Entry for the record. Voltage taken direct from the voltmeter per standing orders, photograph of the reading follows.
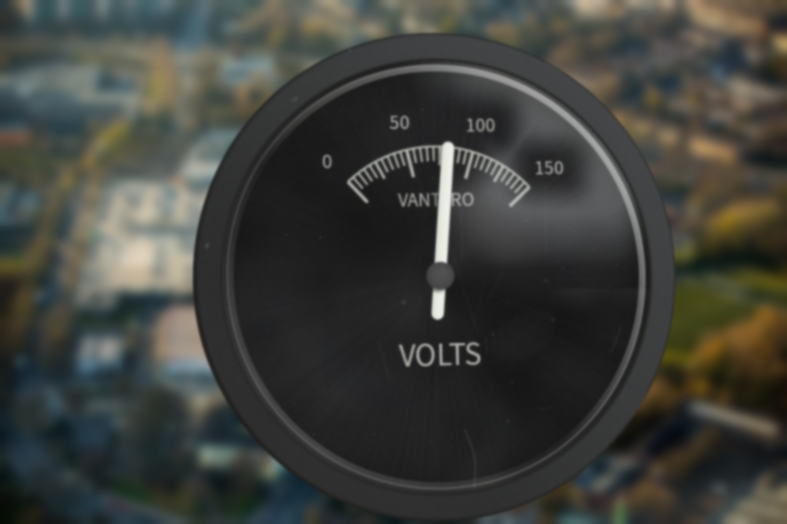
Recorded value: 80 V
